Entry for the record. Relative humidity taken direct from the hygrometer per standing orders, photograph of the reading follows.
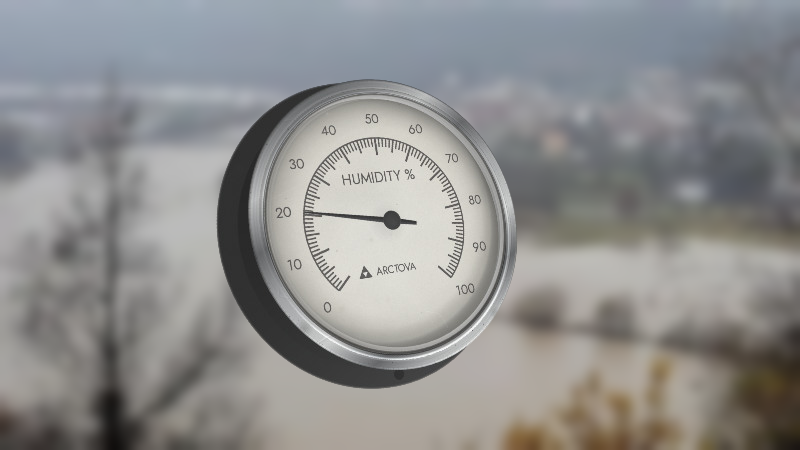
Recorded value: 20 %
